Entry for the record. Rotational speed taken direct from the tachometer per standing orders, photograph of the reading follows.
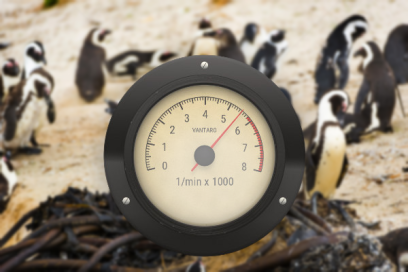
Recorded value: 5500 rpm
